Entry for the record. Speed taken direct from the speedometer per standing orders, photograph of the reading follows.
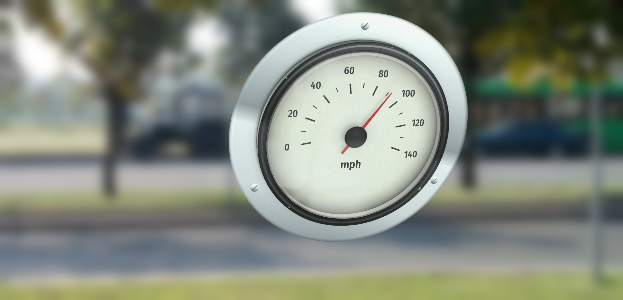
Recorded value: 90 mph
